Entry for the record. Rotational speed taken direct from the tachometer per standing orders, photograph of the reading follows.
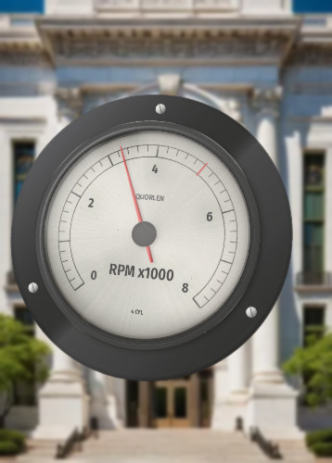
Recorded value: 3300 rpm
